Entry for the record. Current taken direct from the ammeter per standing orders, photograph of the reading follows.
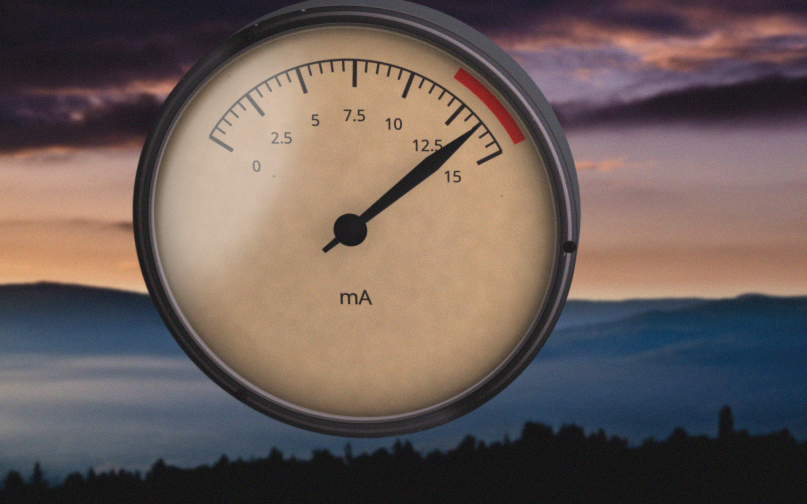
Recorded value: 13.5 mA
